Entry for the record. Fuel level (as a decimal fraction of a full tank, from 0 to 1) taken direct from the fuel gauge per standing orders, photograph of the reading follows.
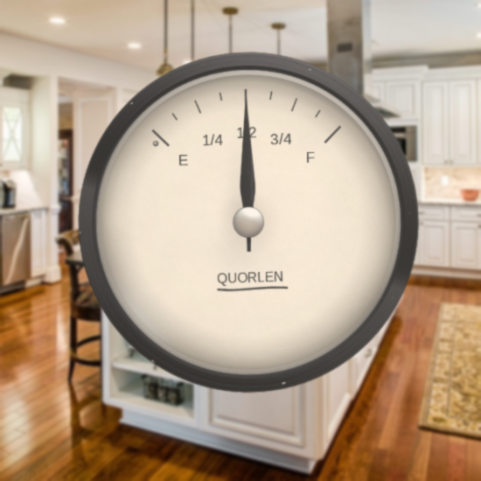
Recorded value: 0.5
